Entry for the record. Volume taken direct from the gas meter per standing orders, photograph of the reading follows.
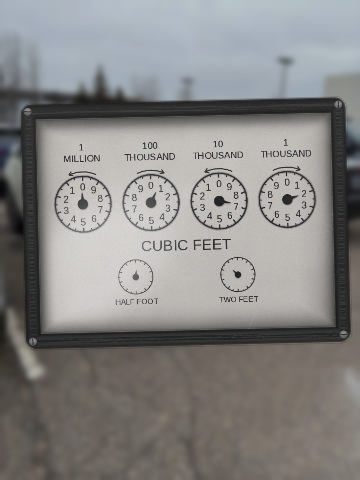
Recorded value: 7200 ft³
